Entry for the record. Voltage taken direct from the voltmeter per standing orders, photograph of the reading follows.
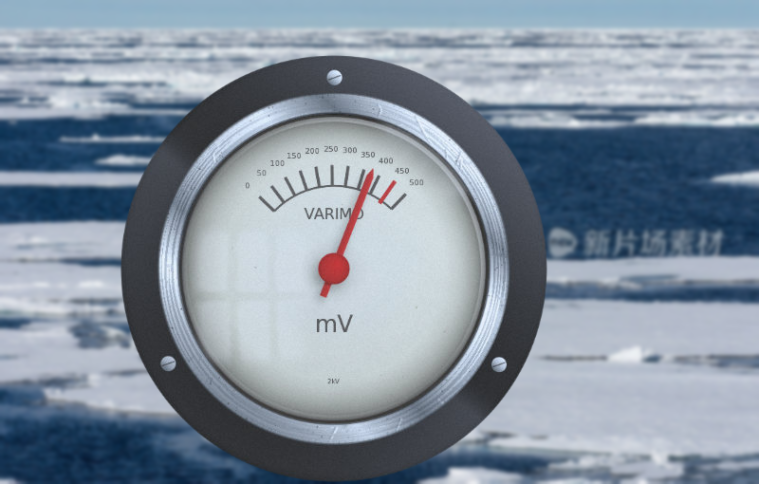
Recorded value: 375 mV
